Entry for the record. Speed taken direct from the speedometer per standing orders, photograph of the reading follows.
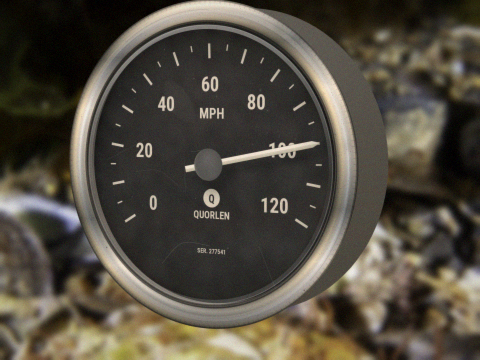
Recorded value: 100 mph
